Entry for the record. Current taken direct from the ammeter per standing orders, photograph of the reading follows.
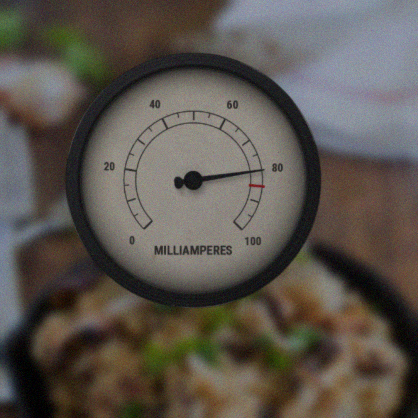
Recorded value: 80 mA
